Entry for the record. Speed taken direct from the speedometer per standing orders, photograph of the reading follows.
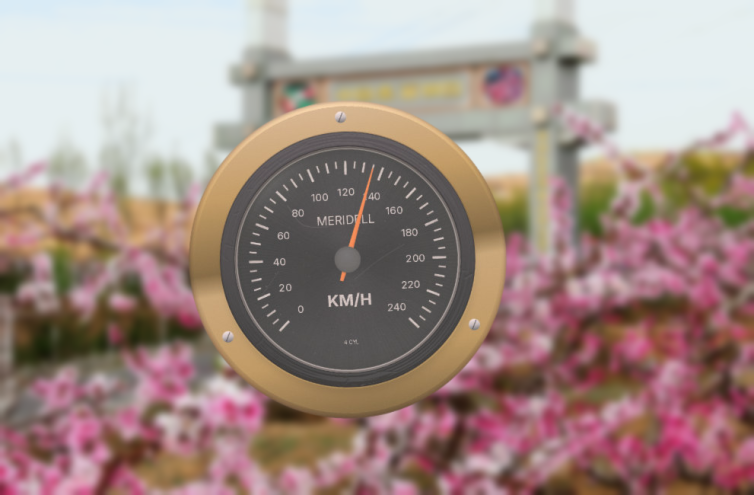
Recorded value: 135 km/h
